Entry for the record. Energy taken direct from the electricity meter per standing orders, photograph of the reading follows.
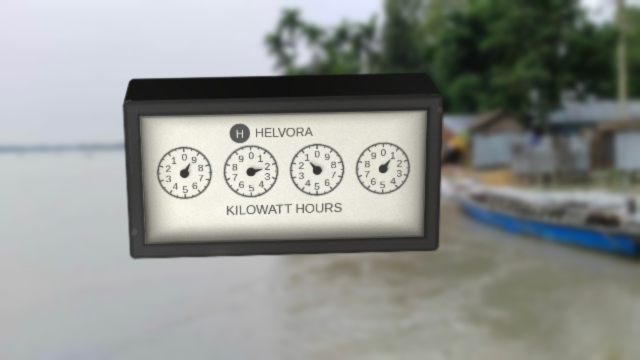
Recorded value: 9211 kWh
